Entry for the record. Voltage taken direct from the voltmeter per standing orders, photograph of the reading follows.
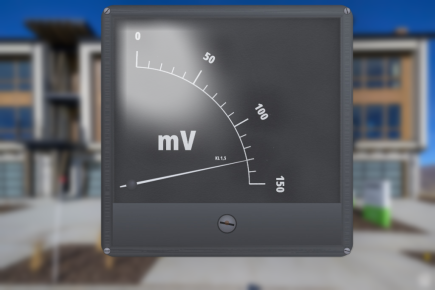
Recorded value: 130 mV
